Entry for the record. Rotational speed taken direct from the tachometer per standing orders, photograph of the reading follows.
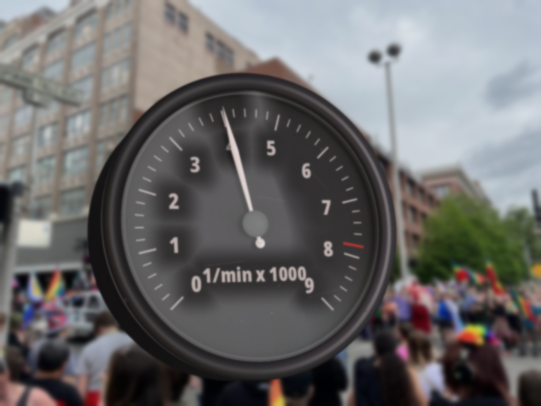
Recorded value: 4000 rpm
